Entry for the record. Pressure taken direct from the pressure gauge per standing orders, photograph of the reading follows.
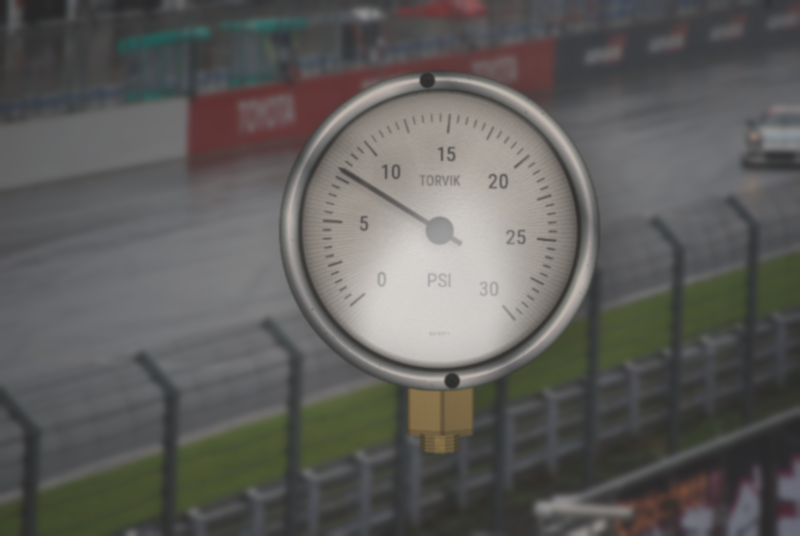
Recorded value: 8 psi
